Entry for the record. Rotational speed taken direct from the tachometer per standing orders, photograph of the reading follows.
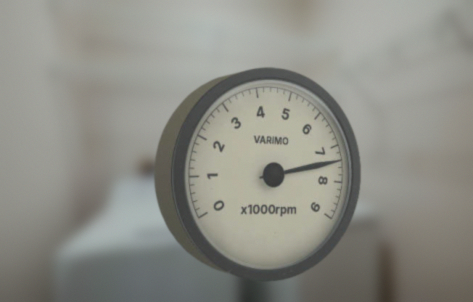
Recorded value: 7400 rpm
